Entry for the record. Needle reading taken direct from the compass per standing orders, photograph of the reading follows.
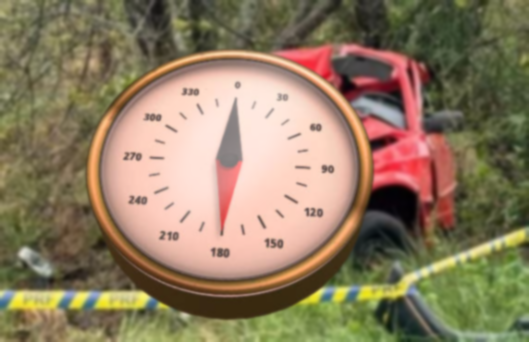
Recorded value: 180 °
